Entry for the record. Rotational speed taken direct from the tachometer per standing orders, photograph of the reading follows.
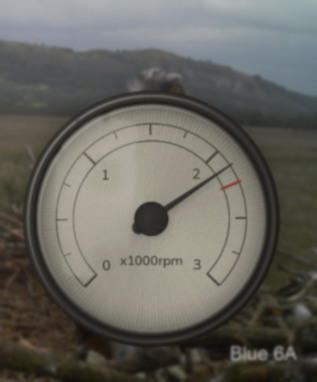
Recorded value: 2125 rpm
